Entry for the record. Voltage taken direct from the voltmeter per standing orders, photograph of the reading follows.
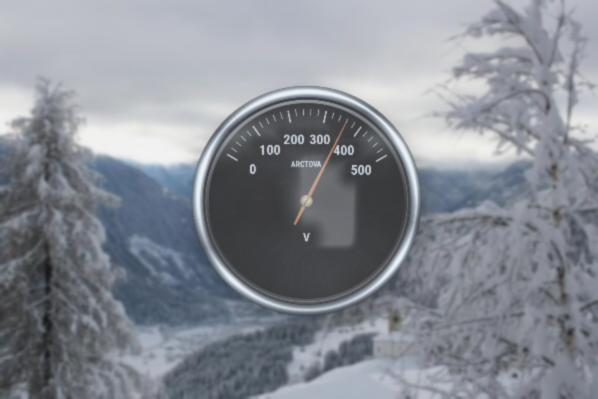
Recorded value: 360 V
